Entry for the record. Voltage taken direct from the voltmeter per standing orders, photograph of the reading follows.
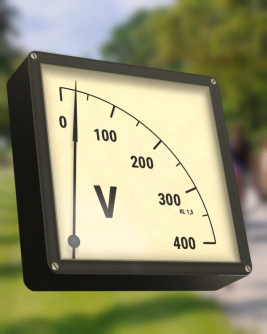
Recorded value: 25 V
